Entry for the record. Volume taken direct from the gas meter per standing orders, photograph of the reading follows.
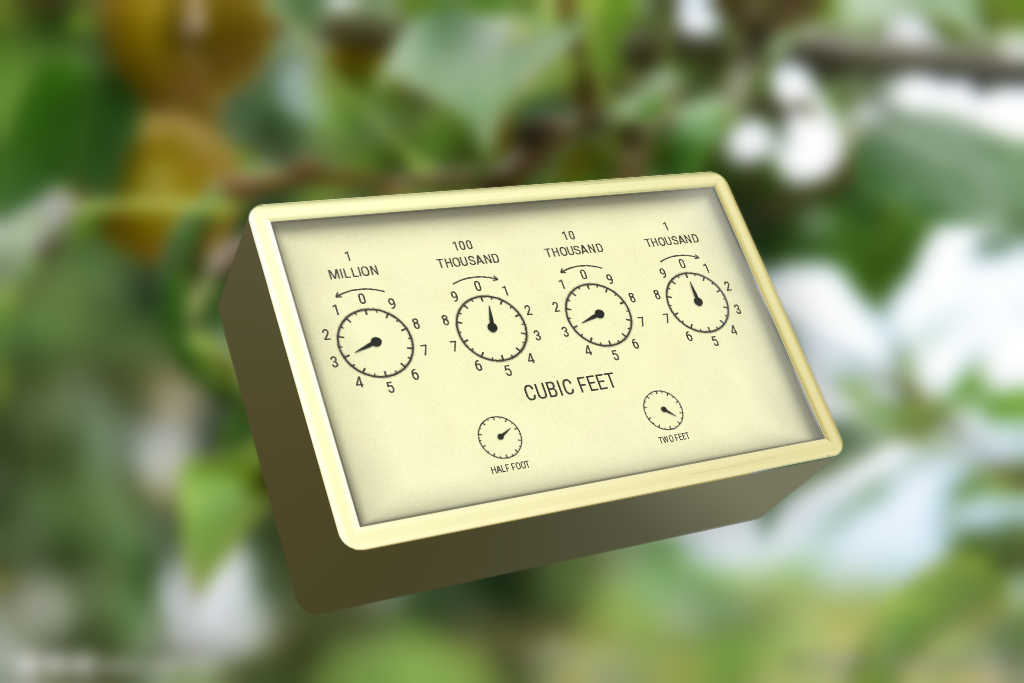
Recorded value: 303000 ft³
